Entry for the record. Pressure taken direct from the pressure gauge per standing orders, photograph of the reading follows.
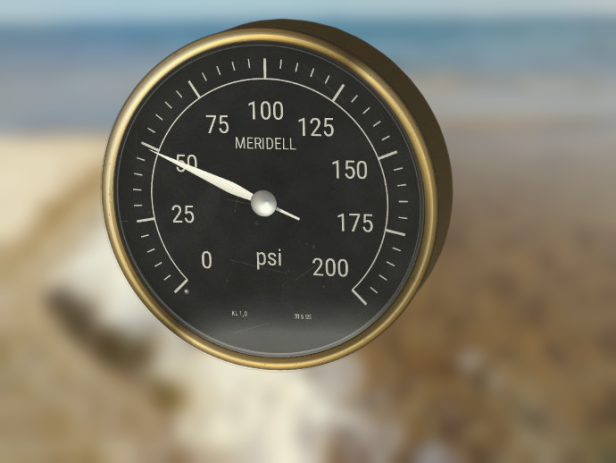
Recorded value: 50 psi
